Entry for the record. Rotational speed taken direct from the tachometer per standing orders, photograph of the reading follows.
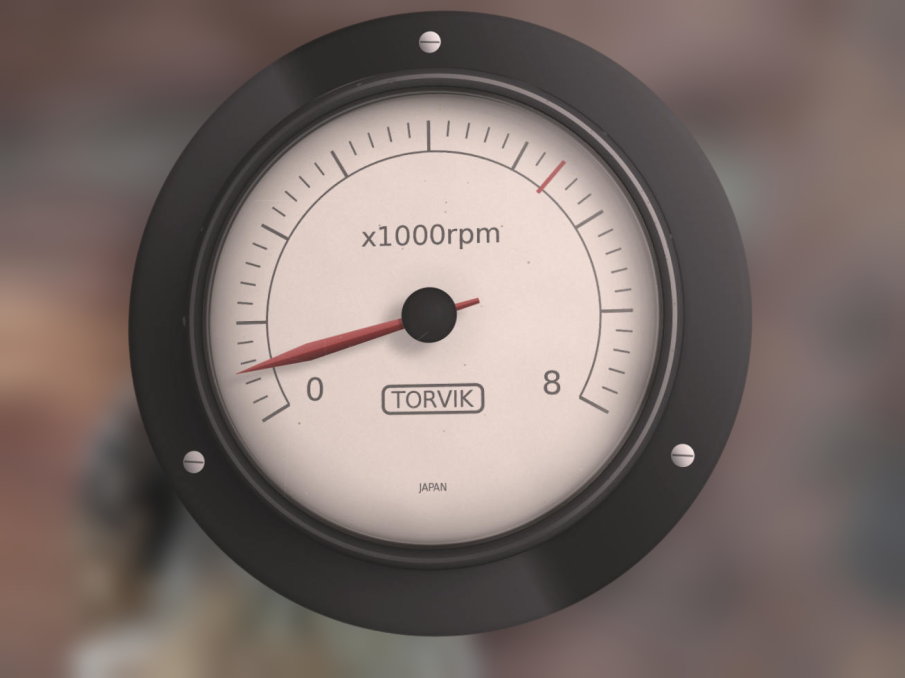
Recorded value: 500 rpm
